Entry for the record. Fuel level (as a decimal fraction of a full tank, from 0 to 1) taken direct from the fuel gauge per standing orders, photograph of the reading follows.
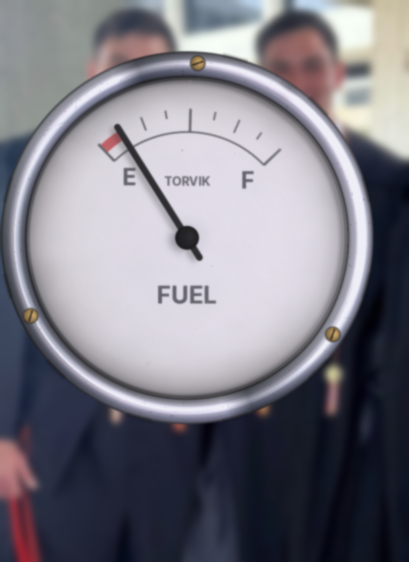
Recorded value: 0.125
